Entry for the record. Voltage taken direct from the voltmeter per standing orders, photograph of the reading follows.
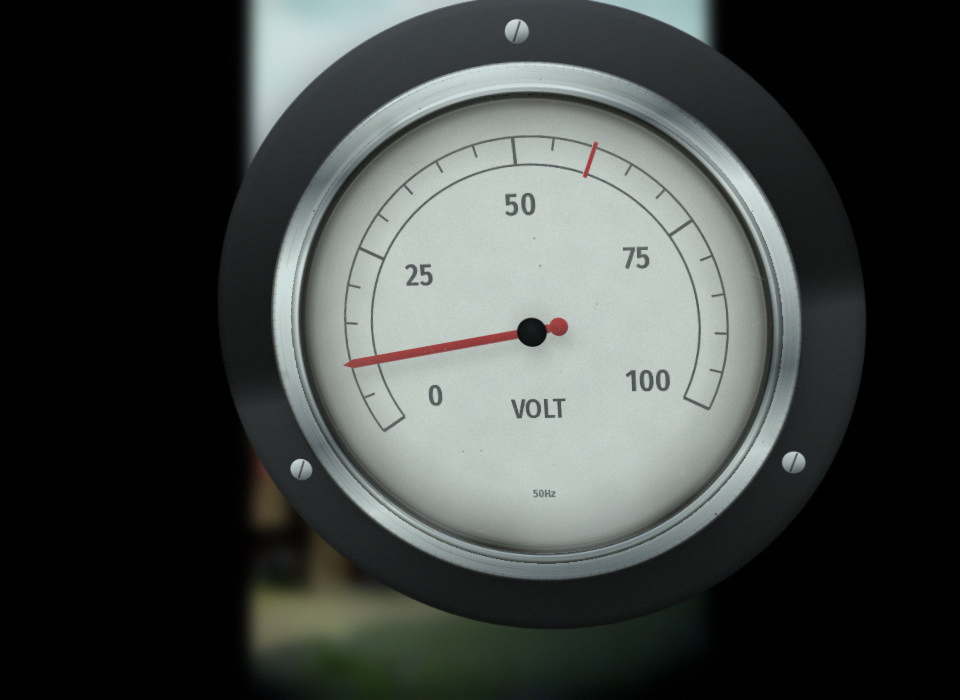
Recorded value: 10 V
